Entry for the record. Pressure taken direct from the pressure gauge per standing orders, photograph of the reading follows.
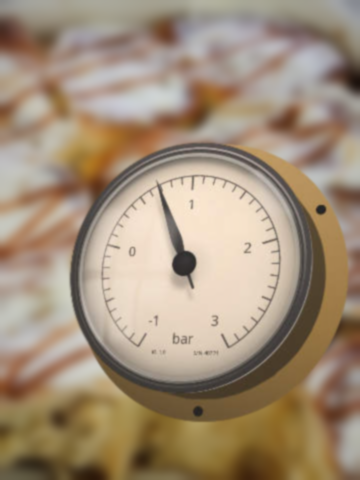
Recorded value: 0.7 bar
